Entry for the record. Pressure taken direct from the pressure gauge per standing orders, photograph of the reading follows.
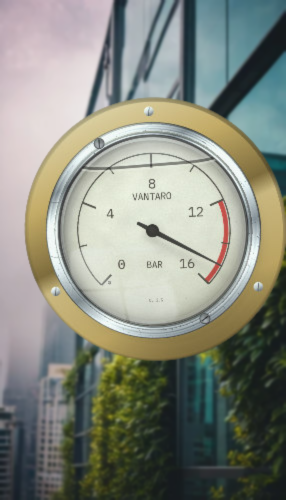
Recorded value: 15 bar
